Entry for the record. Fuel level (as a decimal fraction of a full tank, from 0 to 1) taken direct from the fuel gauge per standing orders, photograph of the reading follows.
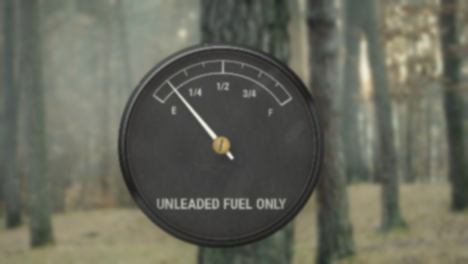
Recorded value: 0.125
